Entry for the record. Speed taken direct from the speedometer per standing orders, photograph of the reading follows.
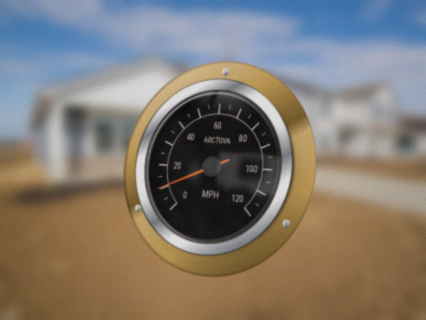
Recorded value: 10 mph
